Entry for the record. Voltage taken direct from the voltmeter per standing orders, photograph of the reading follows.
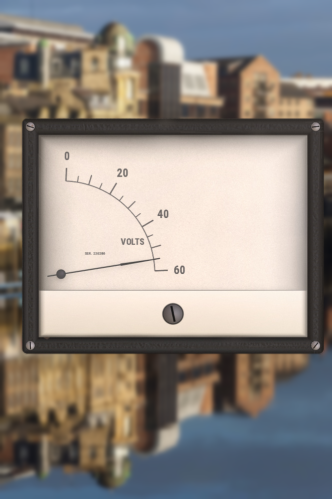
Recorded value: 55 V
